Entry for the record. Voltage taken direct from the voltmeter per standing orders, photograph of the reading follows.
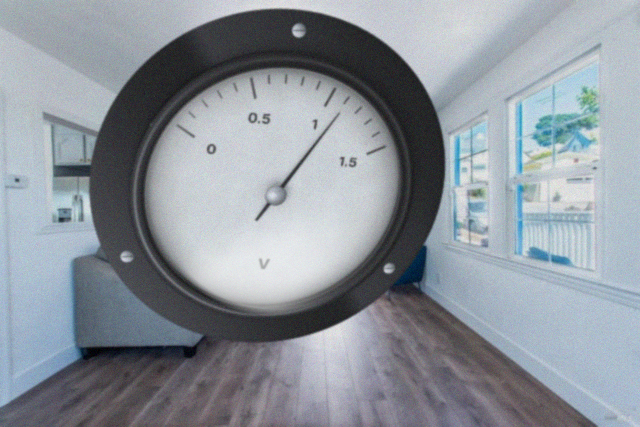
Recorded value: 1.1 V
